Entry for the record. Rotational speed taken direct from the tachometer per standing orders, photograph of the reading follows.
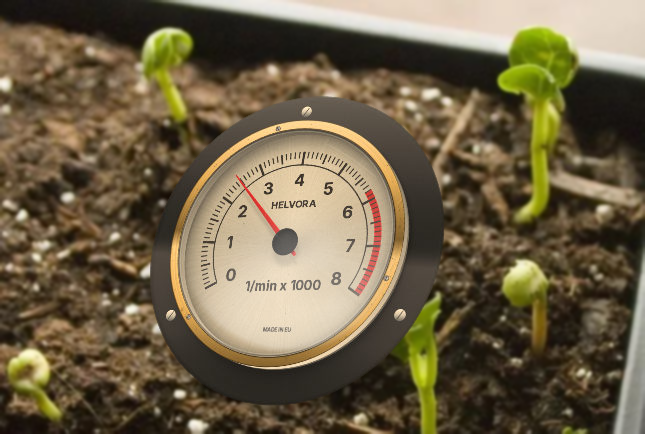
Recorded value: 2500 rpm
